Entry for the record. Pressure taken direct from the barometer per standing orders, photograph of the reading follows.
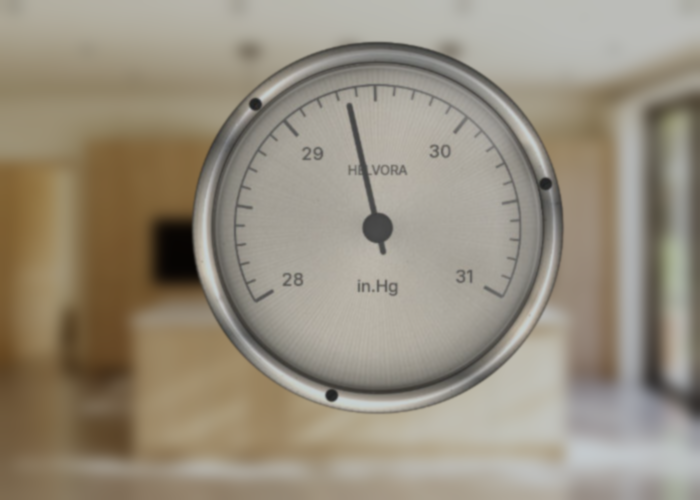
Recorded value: 29.35 inHg
